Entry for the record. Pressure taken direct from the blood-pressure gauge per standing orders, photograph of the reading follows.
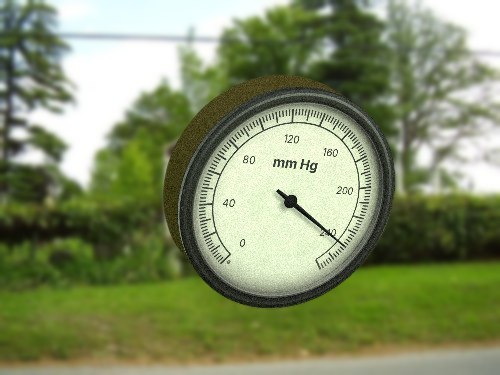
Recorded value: 240 mmHg
